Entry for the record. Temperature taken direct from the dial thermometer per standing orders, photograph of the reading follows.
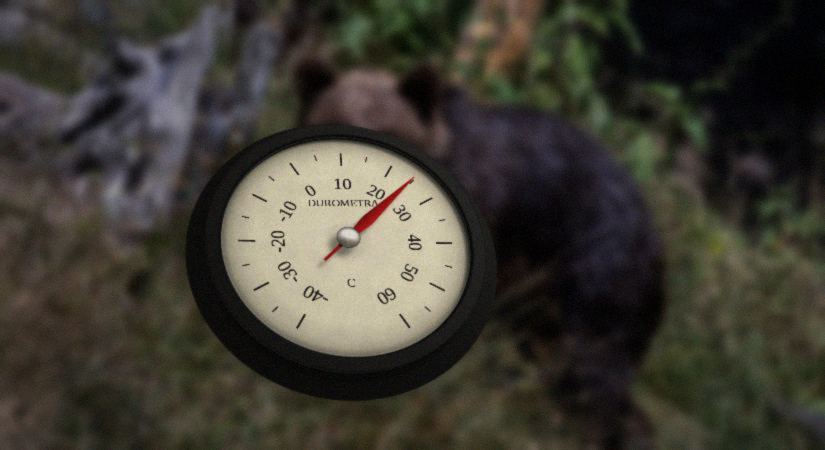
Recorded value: 25 °C
